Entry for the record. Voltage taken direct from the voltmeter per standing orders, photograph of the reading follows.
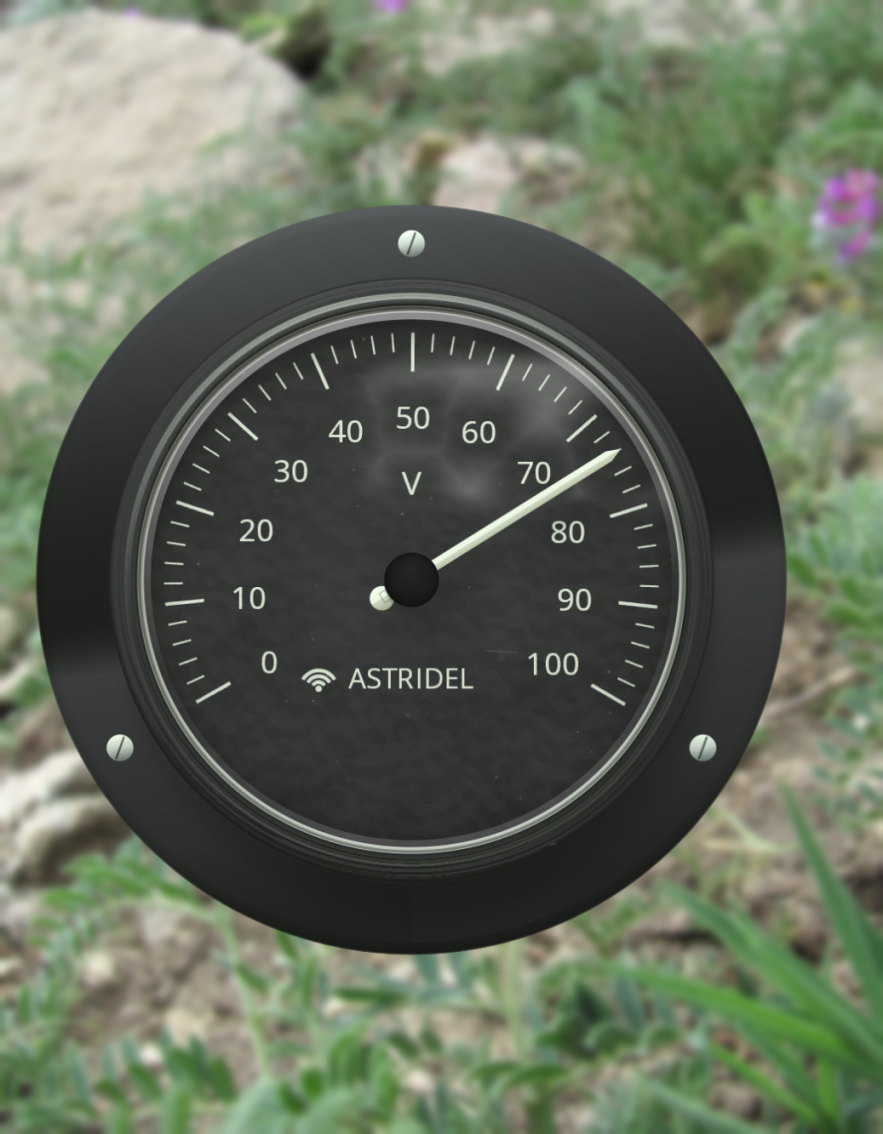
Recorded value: 74 V
